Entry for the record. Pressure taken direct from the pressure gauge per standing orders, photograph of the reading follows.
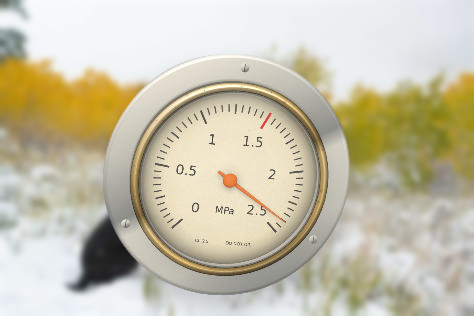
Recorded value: 2.4 MPa
